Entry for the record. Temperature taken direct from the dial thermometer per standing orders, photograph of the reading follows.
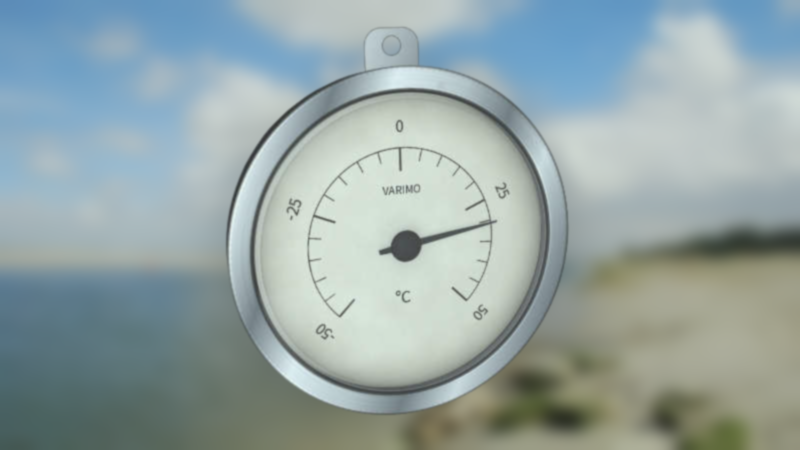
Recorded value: 30 °C
